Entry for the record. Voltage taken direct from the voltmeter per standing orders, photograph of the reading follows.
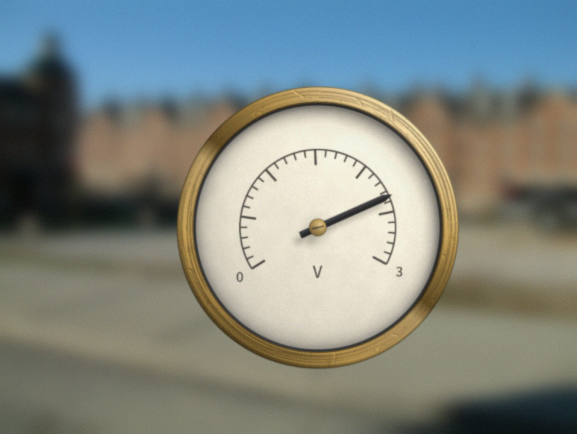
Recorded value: 2.35 V
